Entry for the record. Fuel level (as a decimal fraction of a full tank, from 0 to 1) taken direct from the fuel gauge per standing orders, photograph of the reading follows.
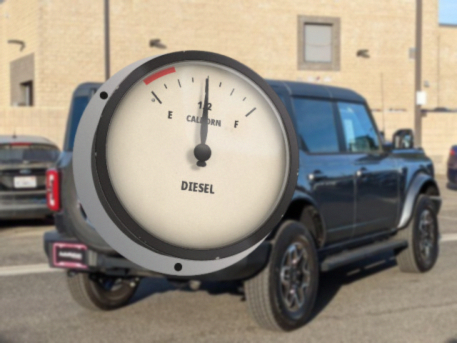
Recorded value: 0.5
